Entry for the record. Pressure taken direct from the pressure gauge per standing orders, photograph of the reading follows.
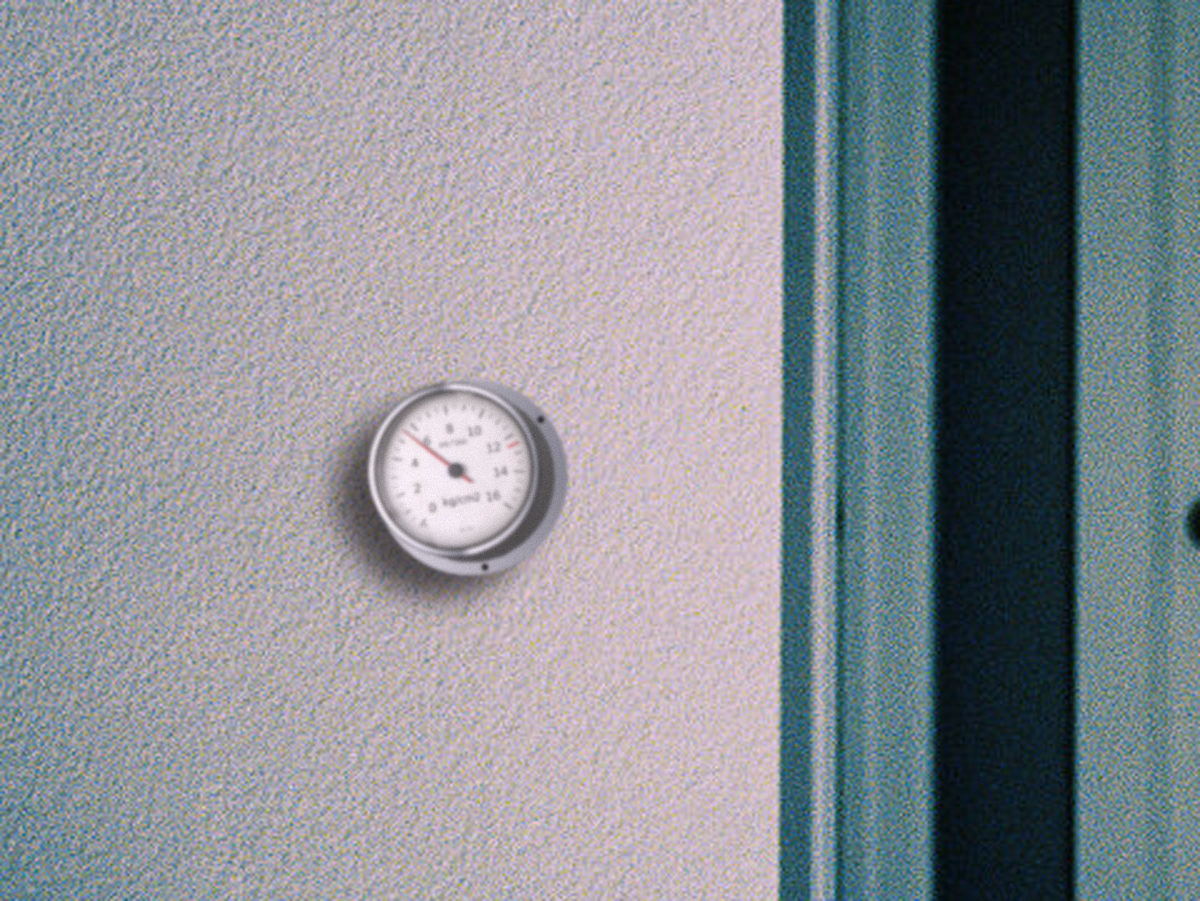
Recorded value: 5.5 kg/cm²
